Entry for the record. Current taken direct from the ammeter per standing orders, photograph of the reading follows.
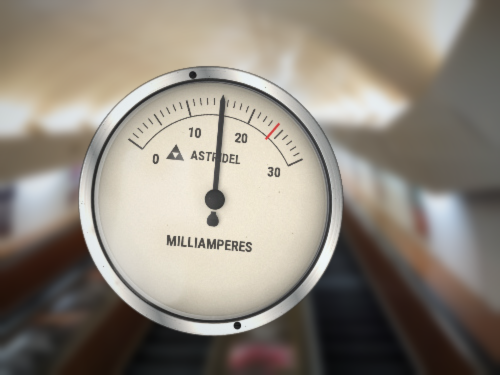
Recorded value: 15 mA
